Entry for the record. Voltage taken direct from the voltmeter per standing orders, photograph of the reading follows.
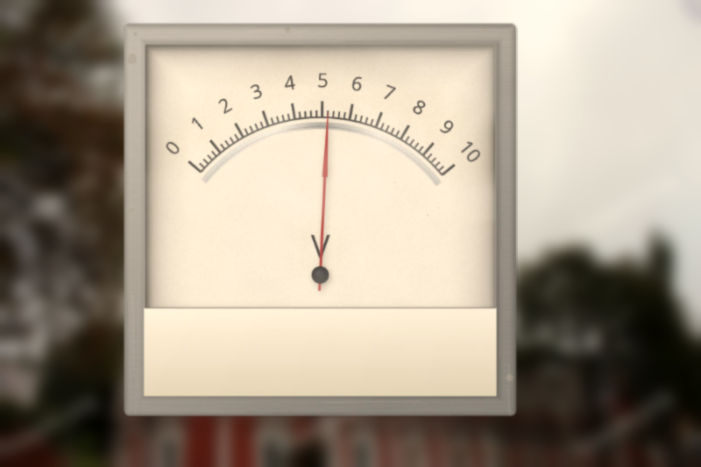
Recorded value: 5.2 V
